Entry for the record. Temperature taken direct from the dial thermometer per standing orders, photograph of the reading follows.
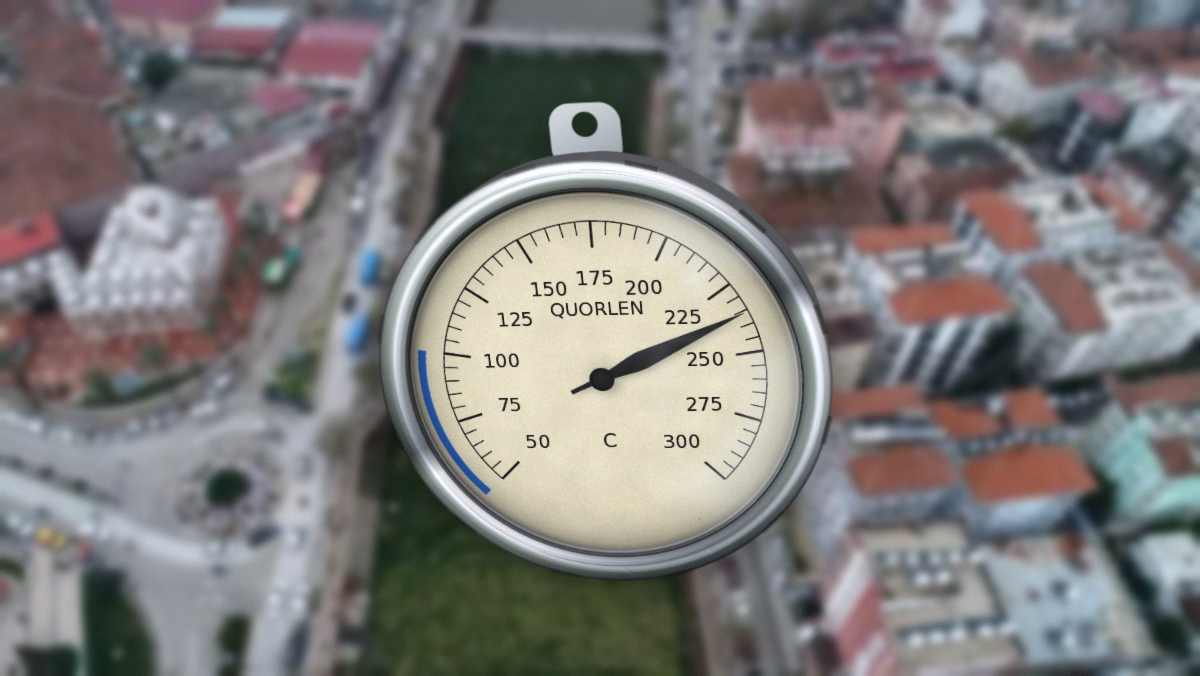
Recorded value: 235 °C
